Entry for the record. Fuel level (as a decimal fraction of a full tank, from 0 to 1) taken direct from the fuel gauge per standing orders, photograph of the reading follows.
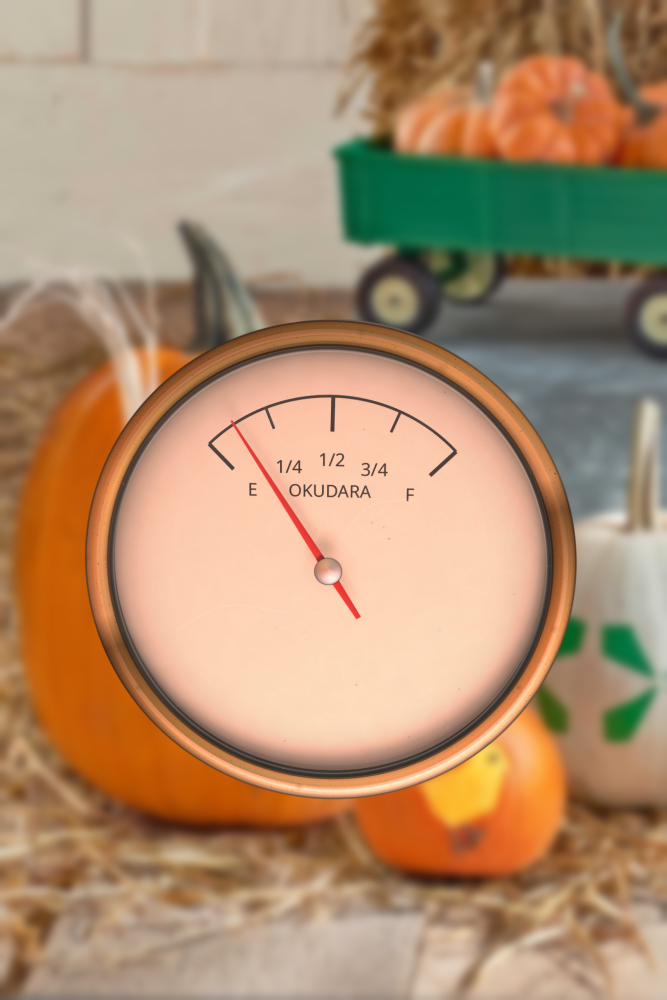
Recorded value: 0.125
